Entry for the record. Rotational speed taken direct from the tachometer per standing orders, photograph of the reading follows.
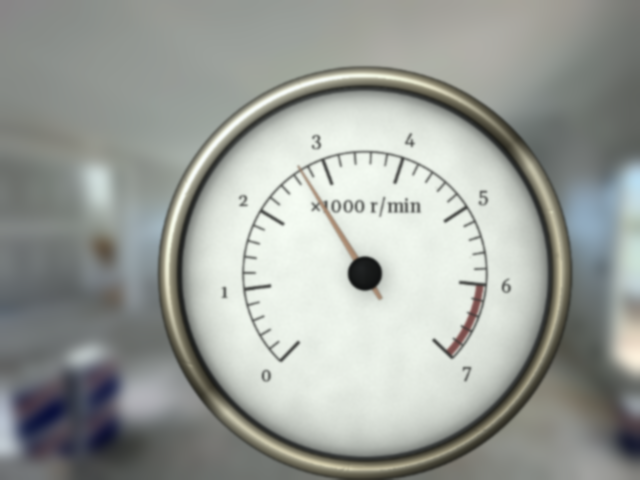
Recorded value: 2700 rpm
